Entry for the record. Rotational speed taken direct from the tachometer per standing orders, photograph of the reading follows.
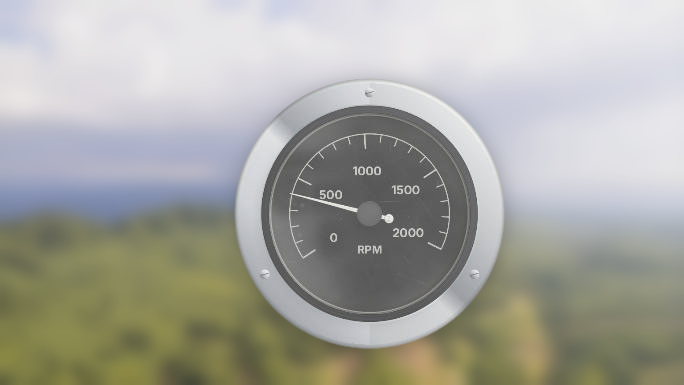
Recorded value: 400 rpm
